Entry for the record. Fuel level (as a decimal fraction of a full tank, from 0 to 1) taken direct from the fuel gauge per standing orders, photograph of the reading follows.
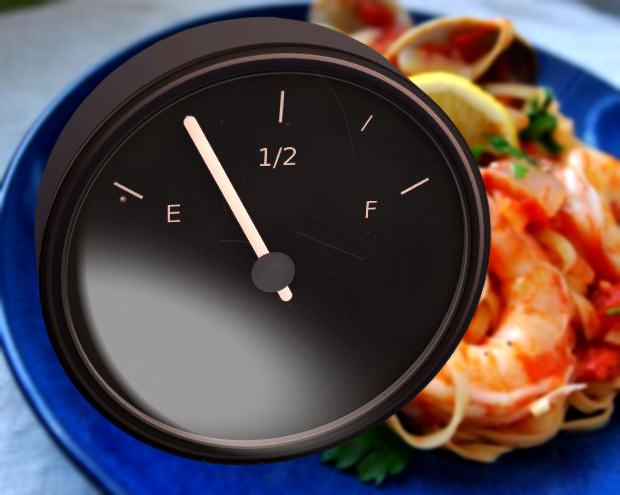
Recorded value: 0.25
